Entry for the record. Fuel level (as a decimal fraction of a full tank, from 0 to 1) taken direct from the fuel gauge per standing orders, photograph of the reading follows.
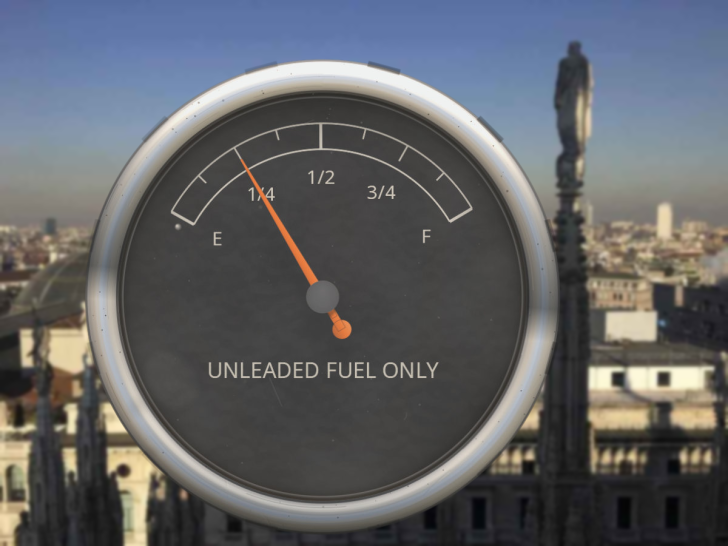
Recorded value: 0.25
